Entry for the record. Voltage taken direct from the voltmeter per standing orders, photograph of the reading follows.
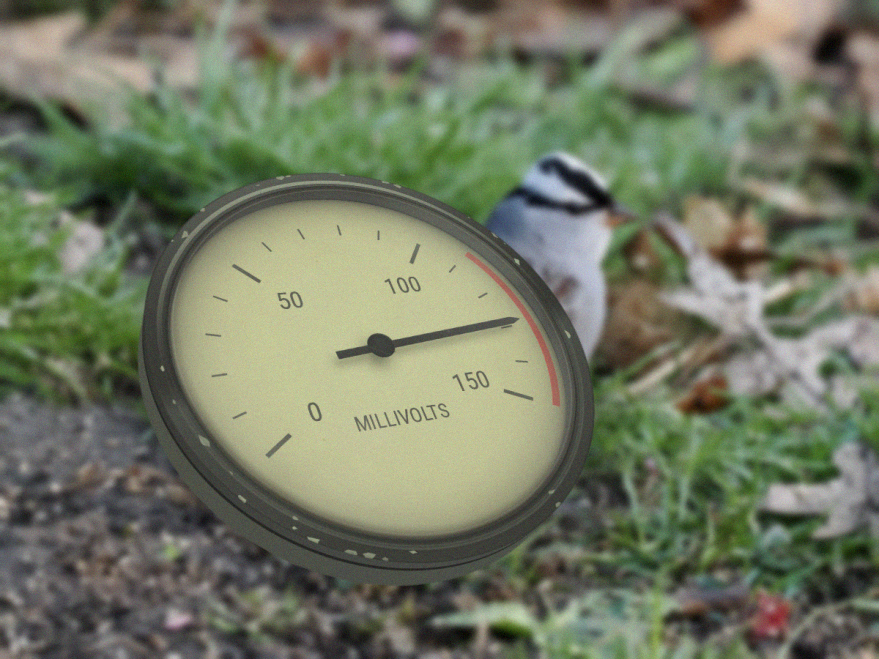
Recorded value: 130 mV
